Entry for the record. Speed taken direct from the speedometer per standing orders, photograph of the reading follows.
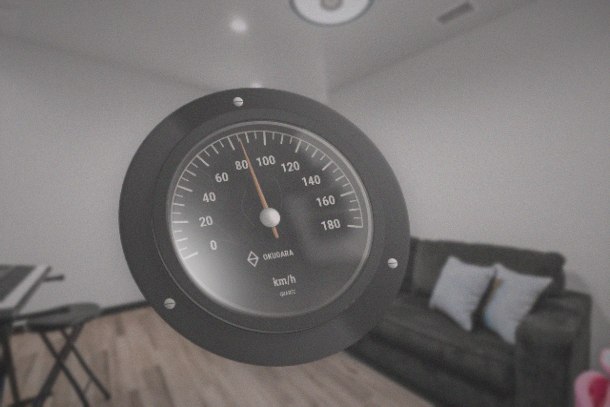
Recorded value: 85 km/h
